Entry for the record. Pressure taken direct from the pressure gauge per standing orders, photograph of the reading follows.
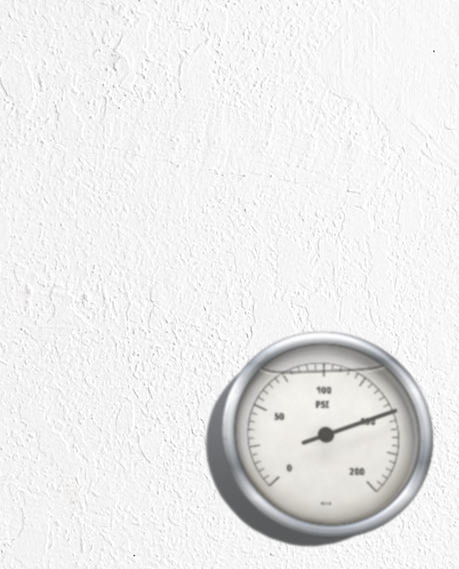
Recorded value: 150 psi
